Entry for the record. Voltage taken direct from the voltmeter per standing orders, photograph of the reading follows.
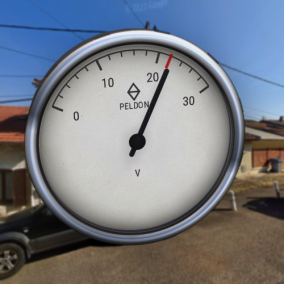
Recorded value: 22 V
